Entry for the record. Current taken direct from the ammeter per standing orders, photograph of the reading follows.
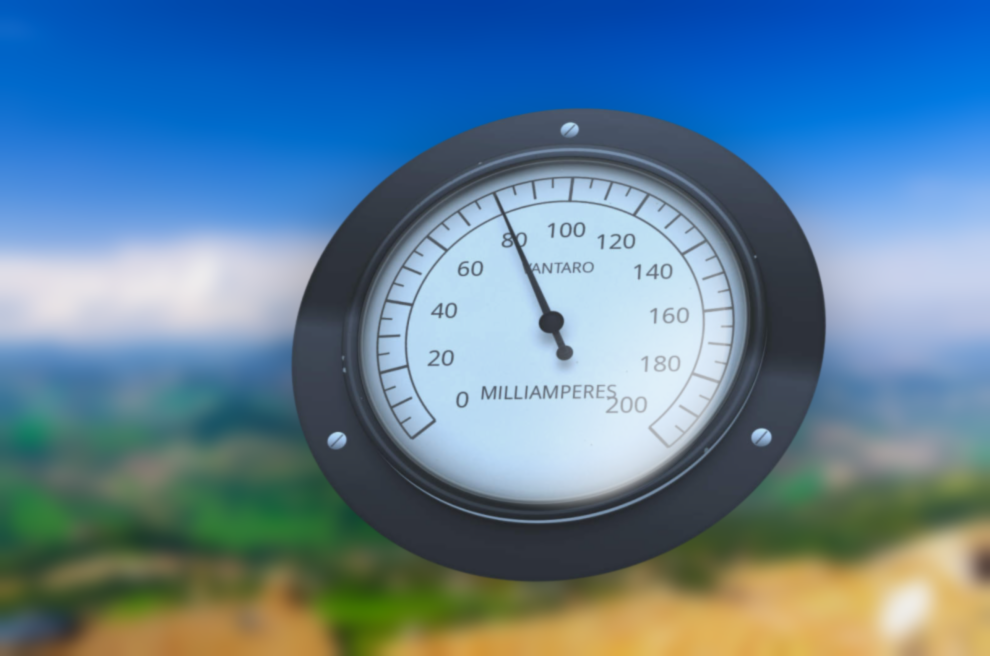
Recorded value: 80 mA
